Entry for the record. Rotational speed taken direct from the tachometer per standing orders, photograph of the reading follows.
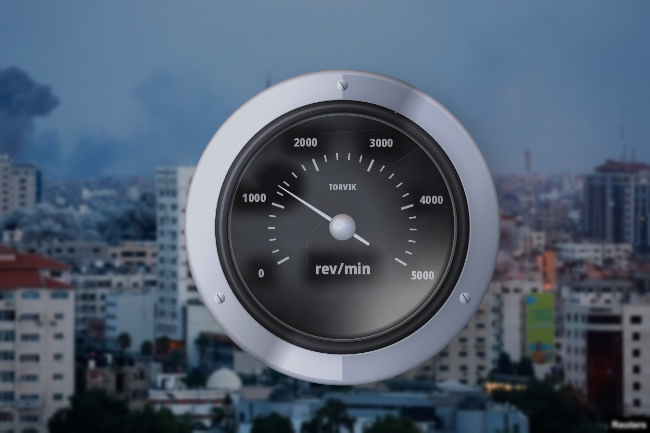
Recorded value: 1300 rpm
